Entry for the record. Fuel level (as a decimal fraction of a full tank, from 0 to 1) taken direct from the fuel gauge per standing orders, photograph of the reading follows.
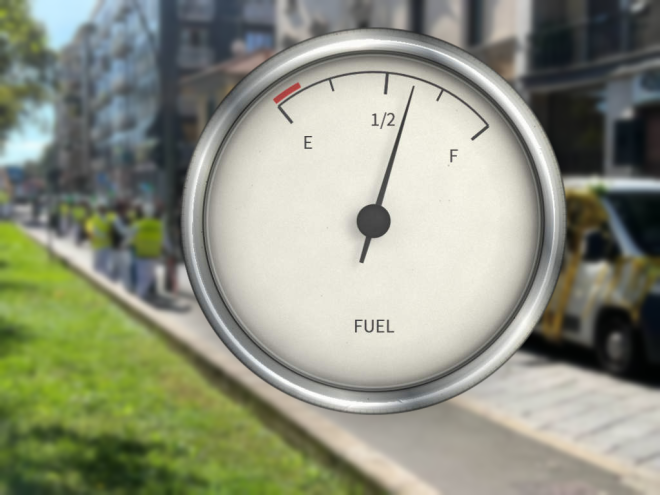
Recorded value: 0.625
